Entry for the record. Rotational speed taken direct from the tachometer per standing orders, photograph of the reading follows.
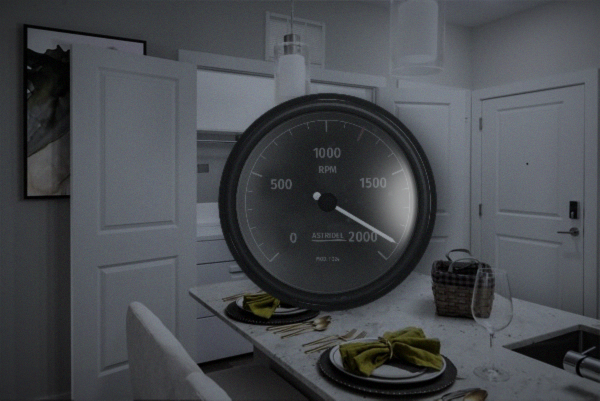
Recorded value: 1900 rpm
